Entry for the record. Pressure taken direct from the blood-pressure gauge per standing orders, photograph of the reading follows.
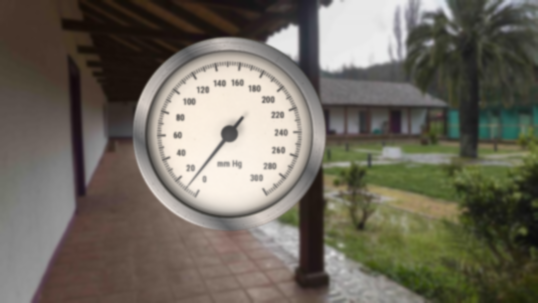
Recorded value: 10 mmHg
